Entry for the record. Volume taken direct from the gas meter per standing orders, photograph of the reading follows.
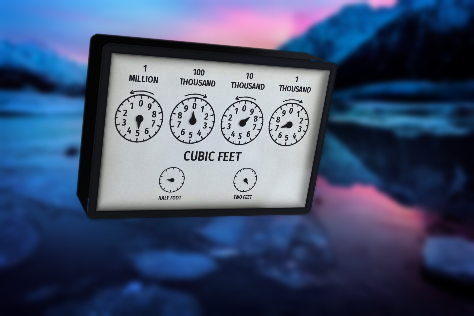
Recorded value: 498700 ft³
